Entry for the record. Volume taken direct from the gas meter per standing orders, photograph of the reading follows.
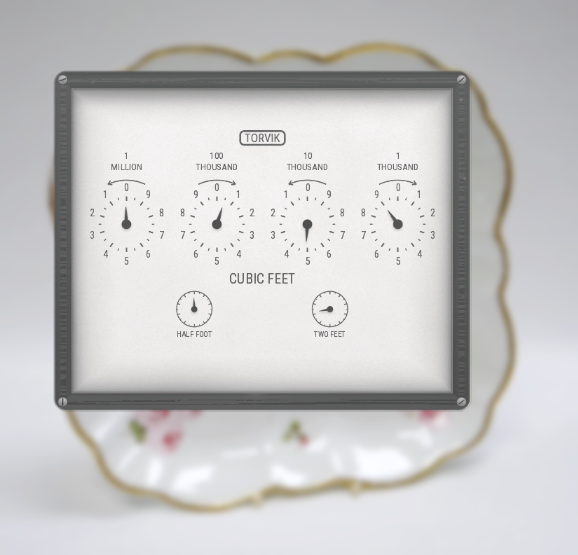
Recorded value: 4900 ft³
